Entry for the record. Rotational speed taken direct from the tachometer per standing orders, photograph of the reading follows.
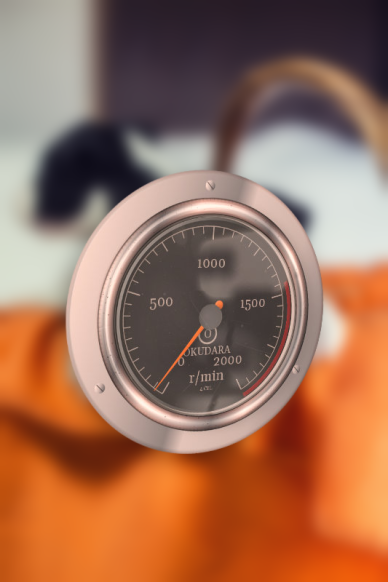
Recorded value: 50 rpm
